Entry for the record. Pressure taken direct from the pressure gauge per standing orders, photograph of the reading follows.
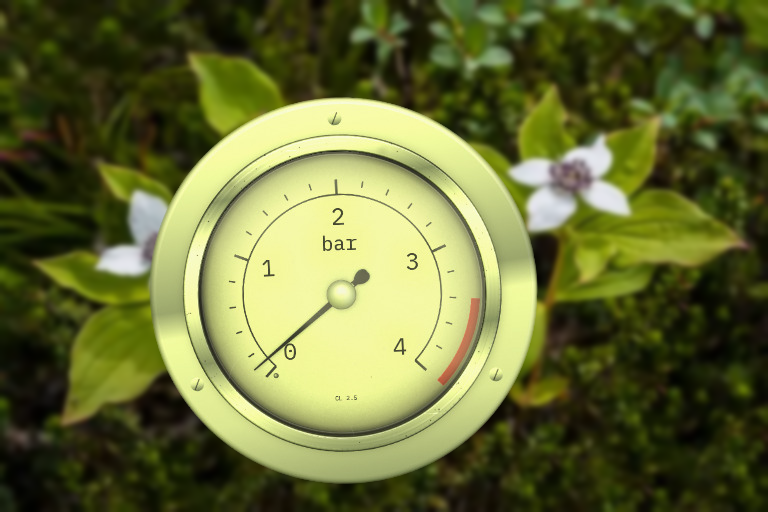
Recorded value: 0.1 bar
